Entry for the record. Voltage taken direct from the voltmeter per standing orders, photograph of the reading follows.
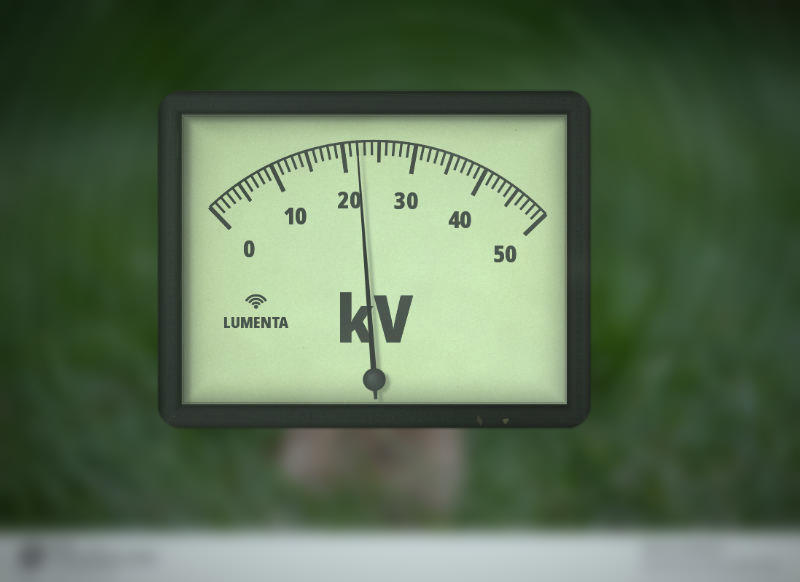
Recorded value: 22 kV
